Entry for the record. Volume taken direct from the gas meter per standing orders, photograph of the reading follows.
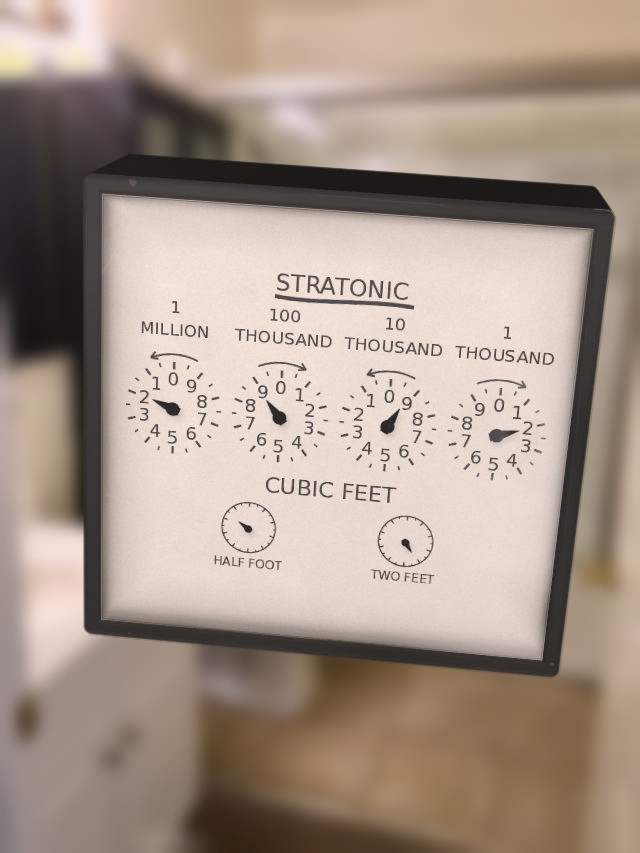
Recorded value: 189200 ft³
